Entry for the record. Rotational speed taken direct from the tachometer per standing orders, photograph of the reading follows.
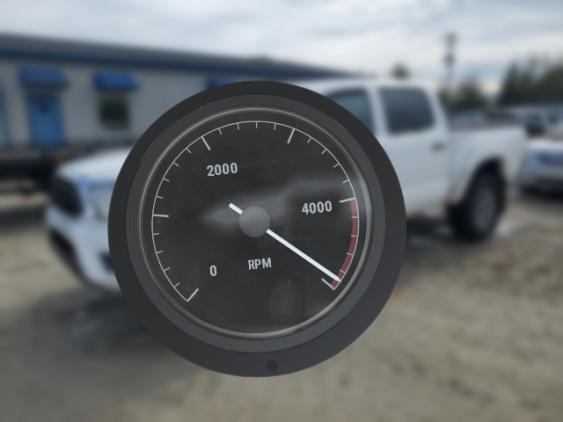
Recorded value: 4900 rpm
